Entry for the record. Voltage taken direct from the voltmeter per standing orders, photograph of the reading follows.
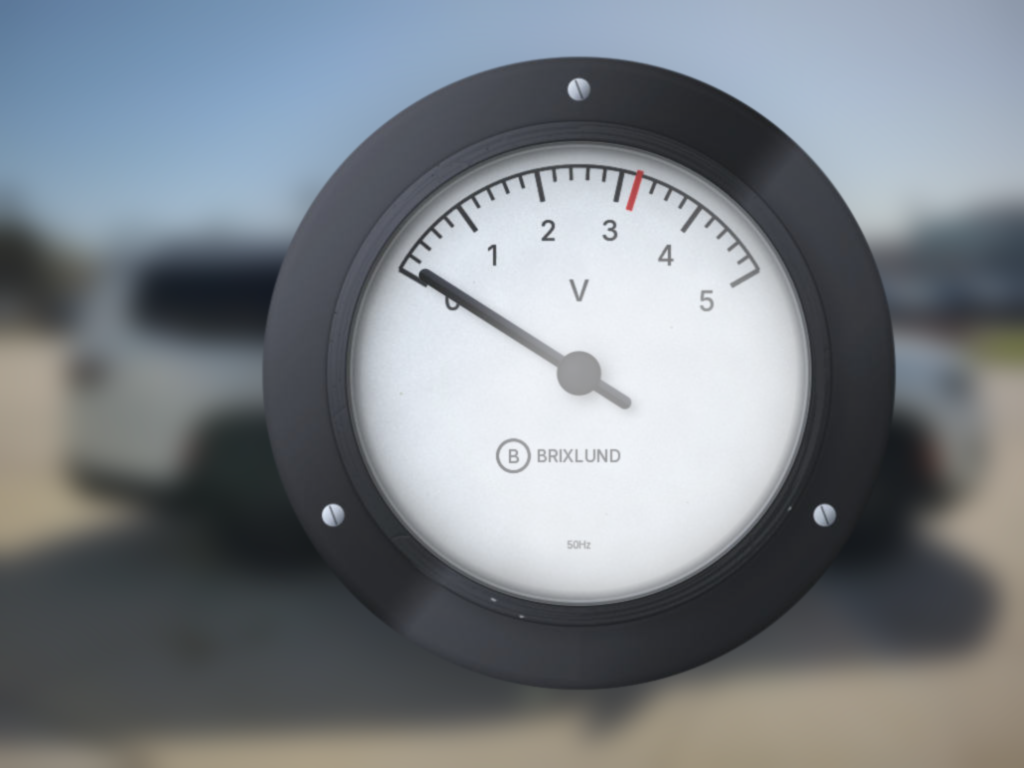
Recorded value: 0.1 V
